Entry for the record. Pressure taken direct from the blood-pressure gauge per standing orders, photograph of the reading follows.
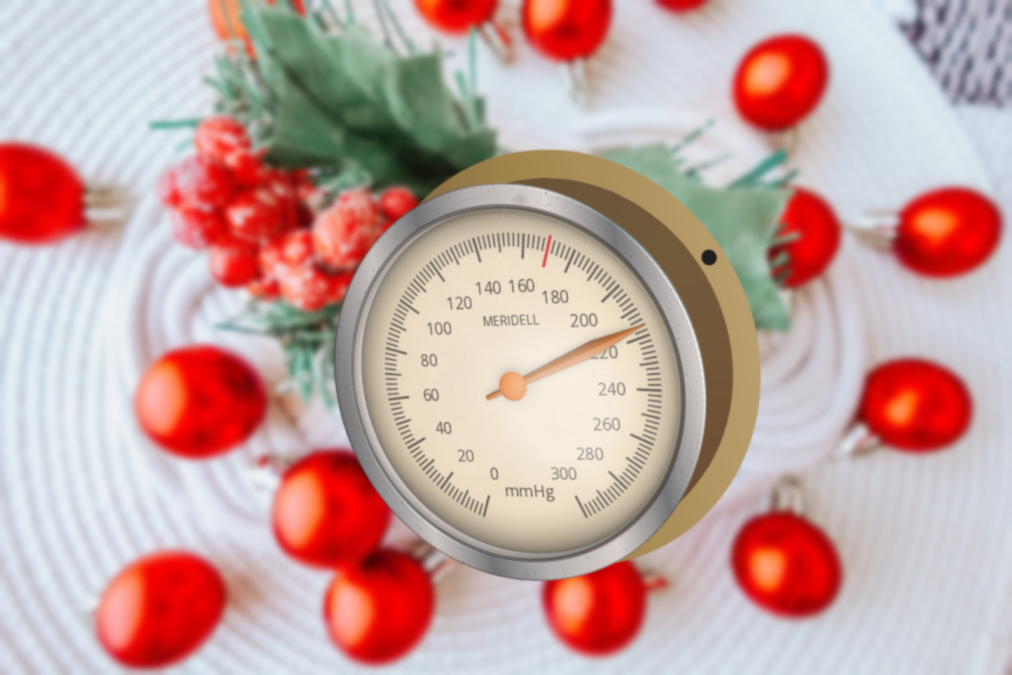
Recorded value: 216 mmHg
